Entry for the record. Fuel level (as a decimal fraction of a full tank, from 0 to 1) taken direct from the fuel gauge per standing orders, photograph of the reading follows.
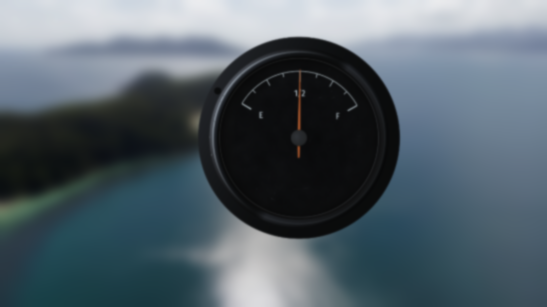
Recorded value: 0.5
